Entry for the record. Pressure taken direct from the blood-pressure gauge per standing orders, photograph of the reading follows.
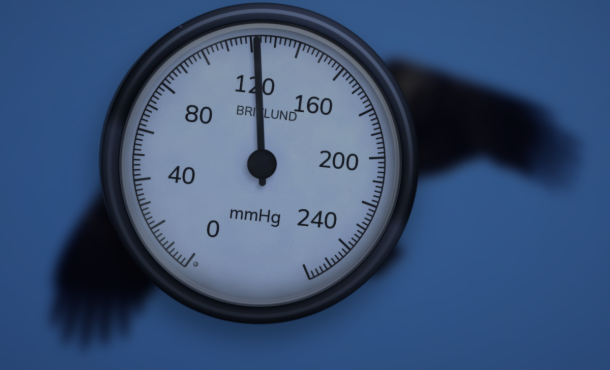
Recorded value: 122 mmHg
